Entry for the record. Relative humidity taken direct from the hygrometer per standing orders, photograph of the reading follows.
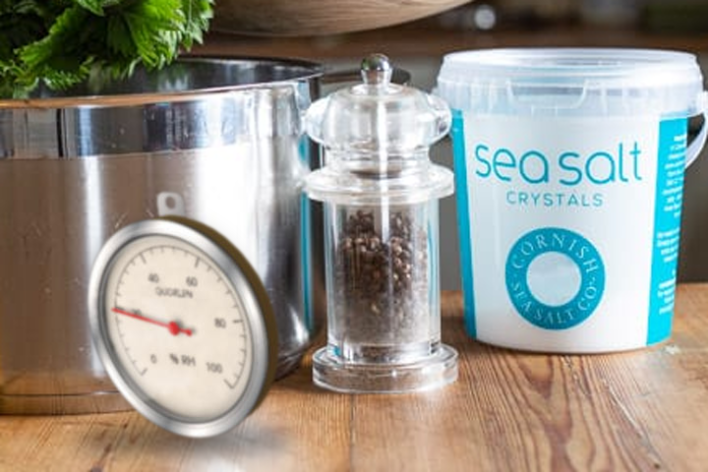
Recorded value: 20 %
